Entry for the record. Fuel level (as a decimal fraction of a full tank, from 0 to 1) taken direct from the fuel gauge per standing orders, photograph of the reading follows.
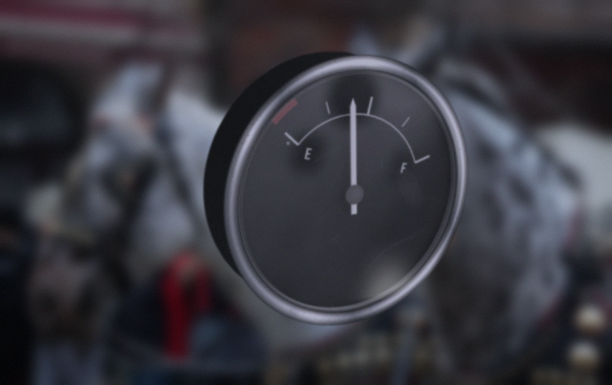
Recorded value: 0.375
